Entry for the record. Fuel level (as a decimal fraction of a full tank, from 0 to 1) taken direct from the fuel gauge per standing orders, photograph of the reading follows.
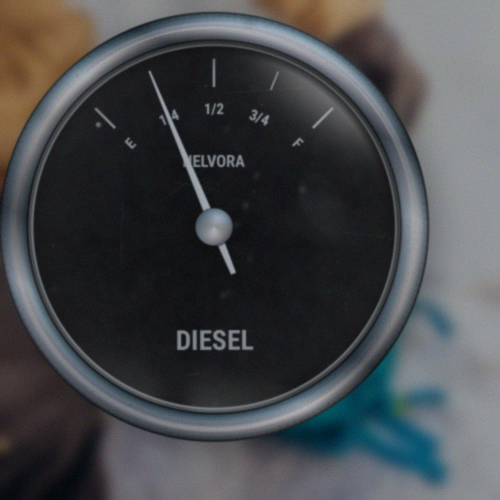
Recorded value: 0.25
